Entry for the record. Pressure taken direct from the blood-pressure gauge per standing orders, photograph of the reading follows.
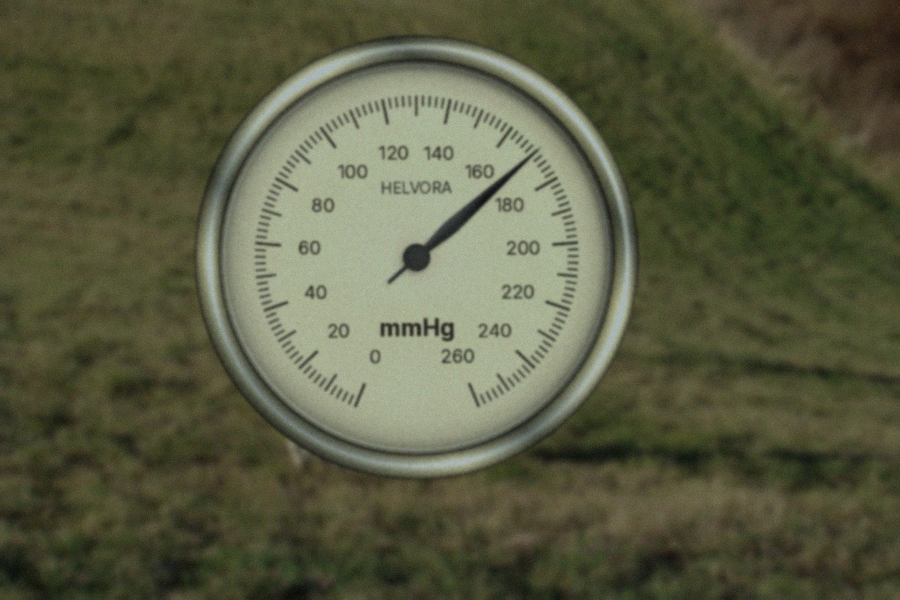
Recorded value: 170 mmHg
